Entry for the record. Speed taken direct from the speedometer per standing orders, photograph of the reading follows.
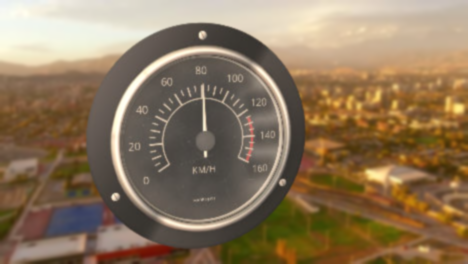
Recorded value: 80 km/h
